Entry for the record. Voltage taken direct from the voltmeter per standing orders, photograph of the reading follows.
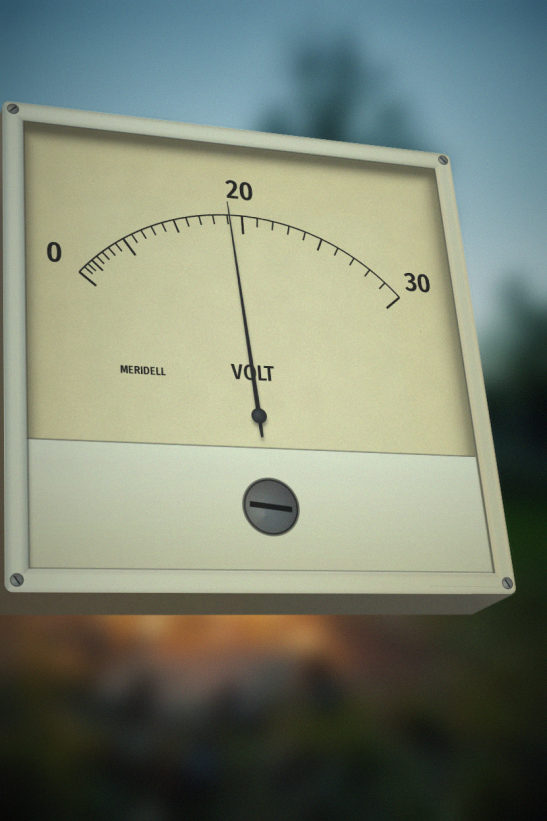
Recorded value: 19 V
